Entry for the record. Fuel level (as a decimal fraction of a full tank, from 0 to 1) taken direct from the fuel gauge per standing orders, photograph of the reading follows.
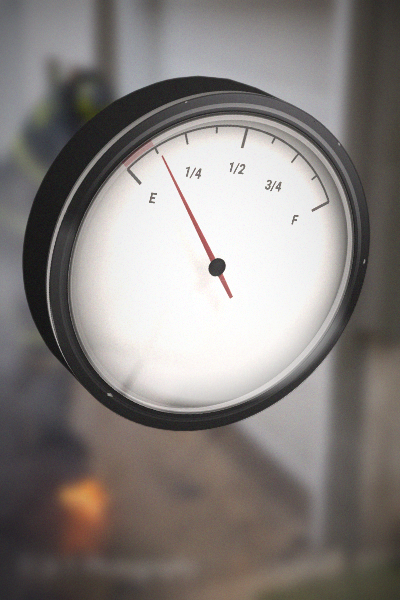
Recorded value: 0.125
